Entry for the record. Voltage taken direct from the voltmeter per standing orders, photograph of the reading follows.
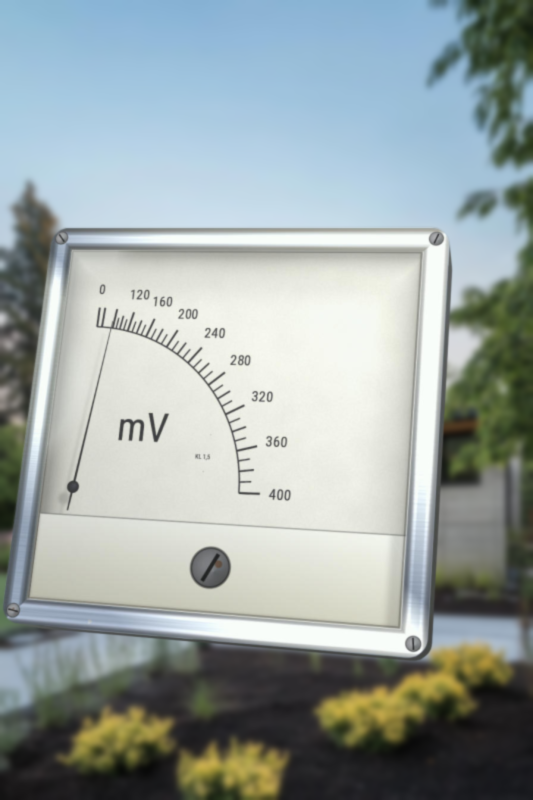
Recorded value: 80 mV
